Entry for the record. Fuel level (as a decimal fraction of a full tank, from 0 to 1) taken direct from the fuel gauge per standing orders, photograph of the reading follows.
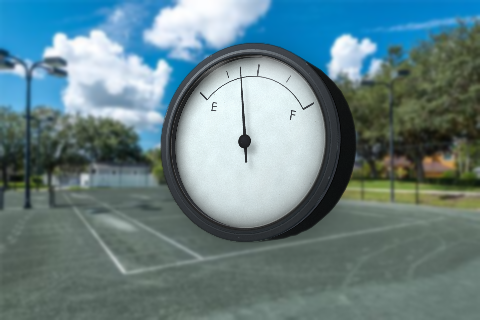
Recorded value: 0.375
